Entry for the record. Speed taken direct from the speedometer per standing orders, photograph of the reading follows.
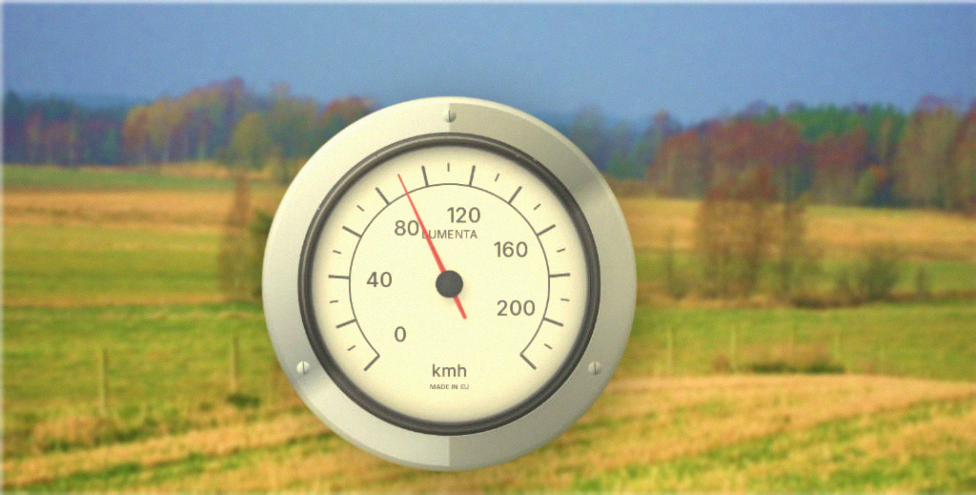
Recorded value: 90 km/h
